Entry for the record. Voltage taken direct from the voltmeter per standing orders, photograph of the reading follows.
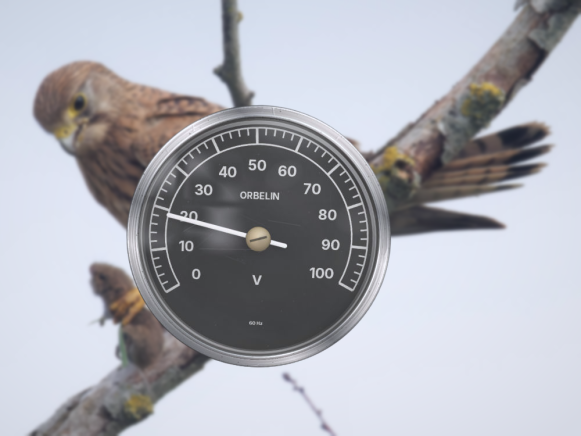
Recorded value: 19 V
